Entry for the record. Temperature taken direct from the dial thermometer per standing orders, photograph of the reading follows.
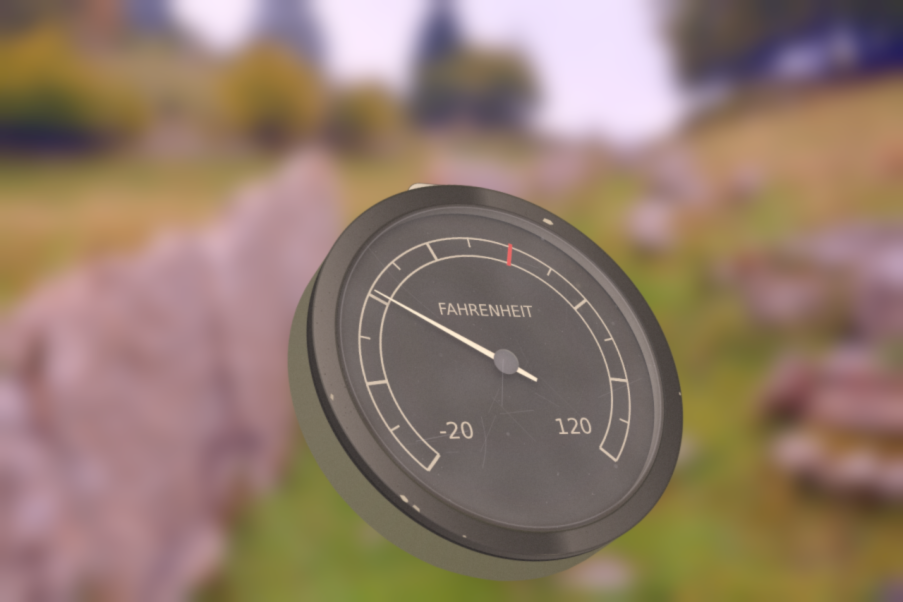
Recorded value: 20 °F
